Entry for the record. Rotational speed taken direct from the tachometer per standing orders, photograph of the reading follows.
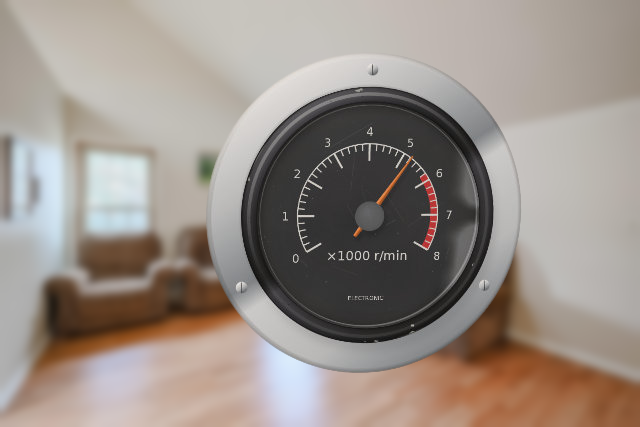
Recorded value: 5200 rpm
